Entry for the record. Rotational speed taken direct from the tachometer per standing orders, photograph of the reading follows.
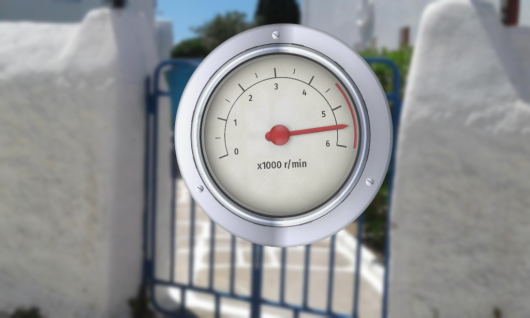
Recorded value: 5500 rpm
